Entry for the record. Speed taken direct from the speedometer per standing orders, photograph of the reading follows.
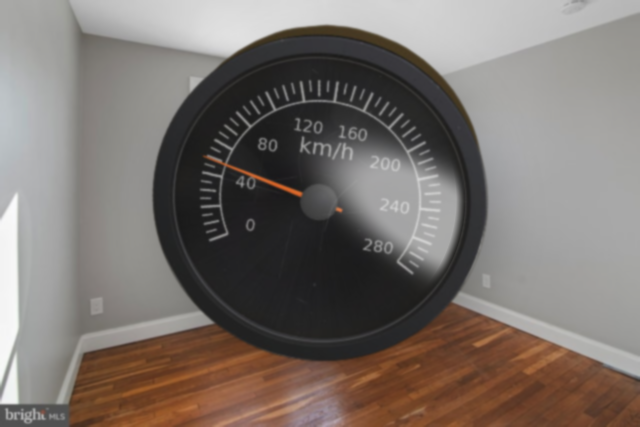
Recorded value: 50 km/h
